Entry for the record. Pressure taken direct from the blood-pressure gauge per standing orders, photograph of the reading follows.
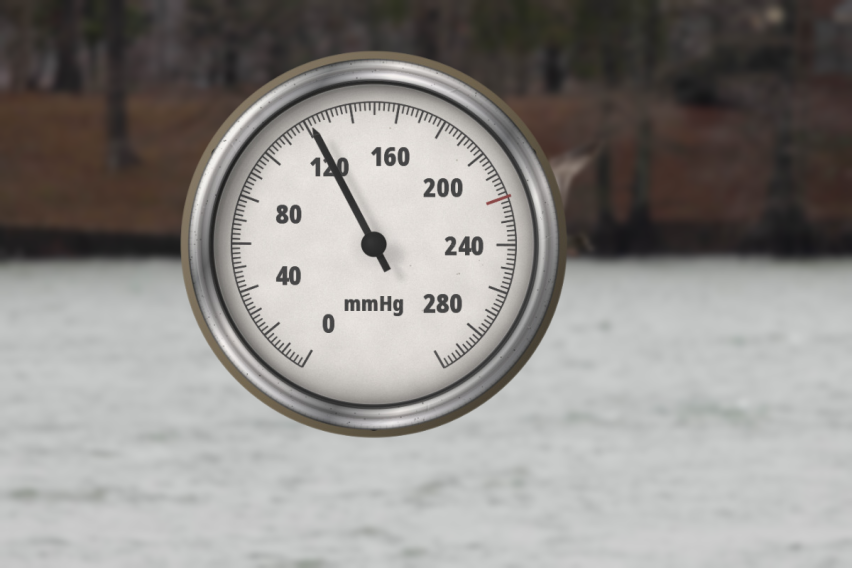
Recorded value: 122 mmHg
